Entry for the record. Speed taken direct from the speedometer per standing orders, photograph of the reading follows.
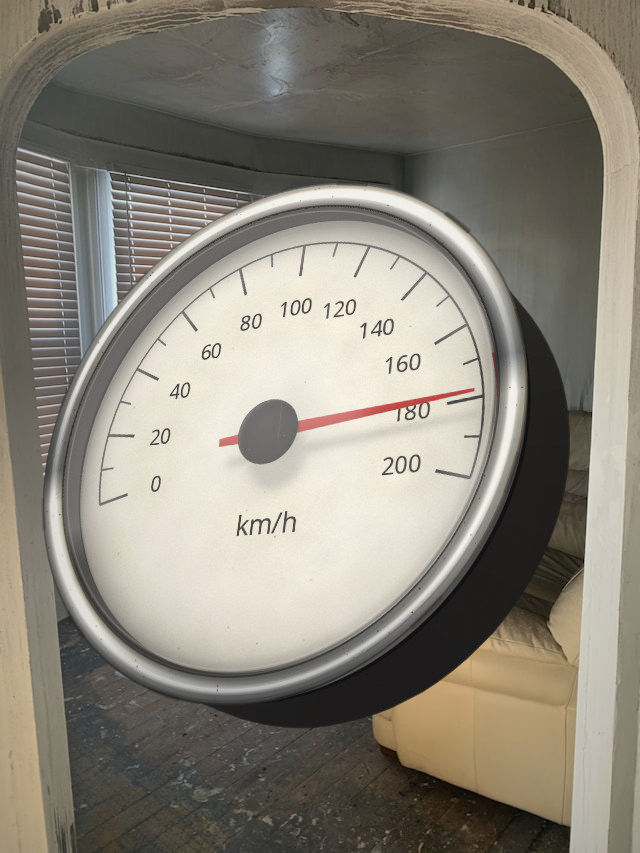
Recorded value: 180 km/h
